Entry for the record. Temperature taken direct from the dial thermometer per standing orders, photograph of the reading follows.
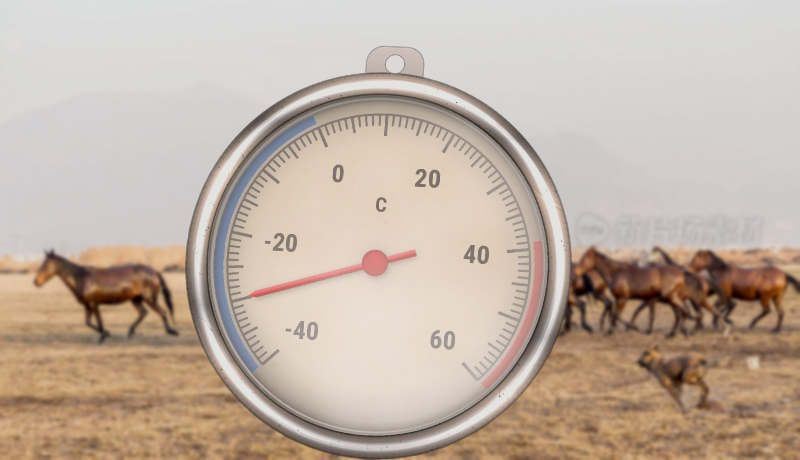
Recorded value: -30 °C
